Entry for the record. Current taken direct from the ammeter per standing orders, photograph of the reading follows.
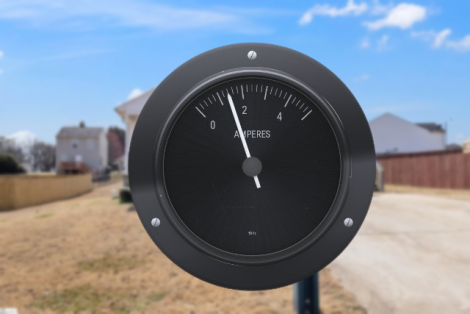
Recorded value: 1.4 A
